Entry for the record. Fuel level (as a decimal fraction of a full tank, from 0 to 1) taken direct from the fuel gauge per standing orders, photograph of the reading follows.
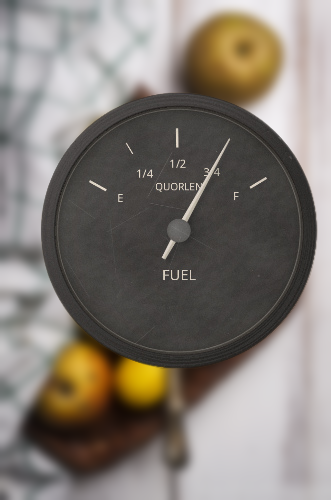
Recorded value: 0.75
